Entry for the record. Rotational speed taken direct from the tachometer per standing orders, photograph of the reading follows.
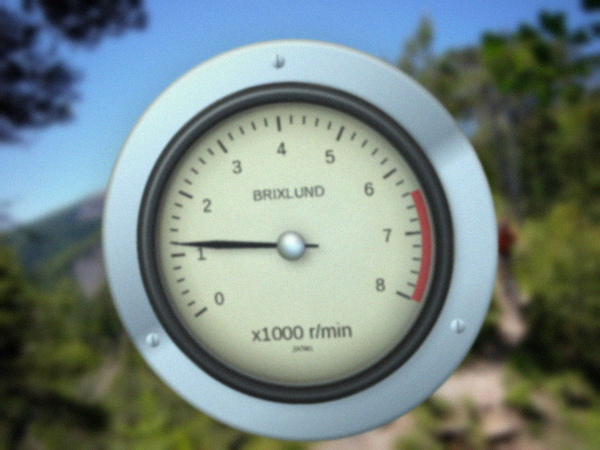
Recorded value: 1200 rpm
